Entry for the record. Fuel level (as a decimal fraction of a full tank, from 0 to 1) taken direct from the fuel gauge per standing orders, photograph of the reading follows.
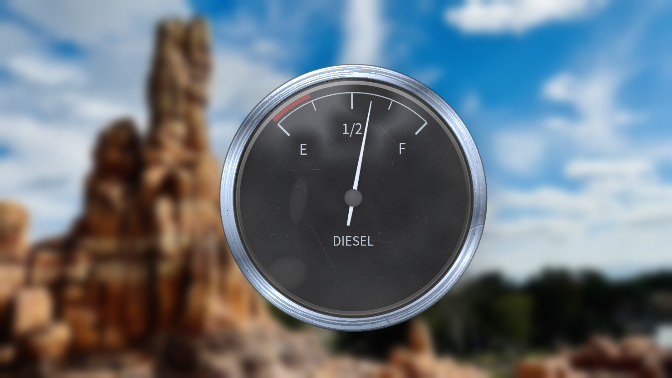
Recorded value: 0.625
